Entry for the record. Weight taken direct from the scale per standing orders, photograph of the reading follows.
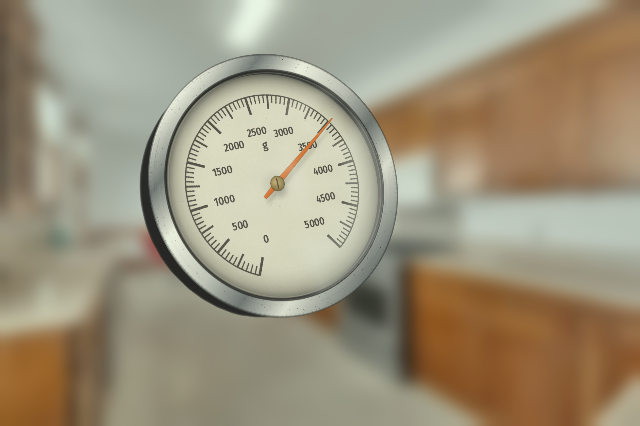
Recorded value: 3500 g
